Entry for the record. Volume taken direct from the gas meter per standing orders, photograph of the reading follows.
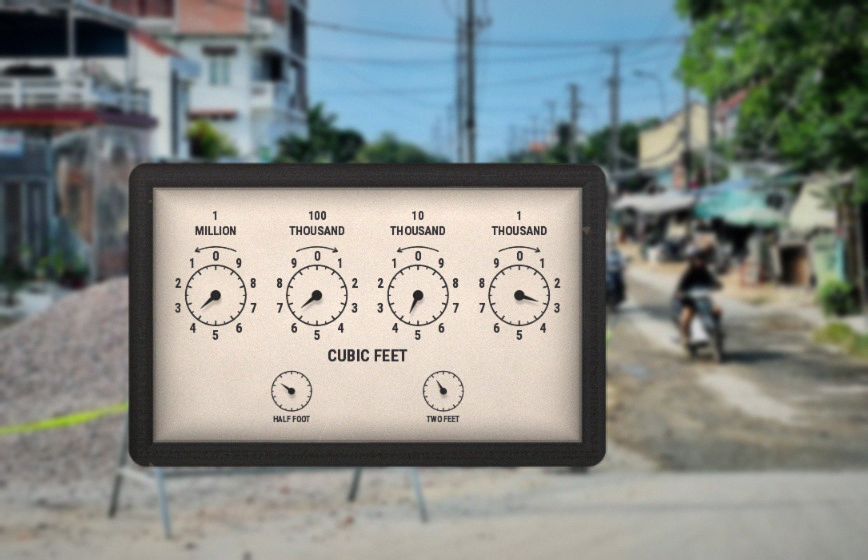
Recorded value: 364300 ft³
